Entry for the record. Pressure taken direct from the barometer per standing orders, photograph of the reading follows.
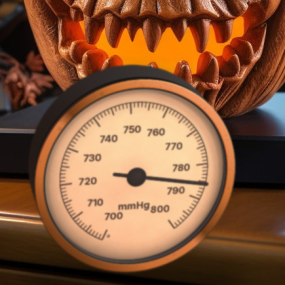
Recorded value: 785 mmHg
